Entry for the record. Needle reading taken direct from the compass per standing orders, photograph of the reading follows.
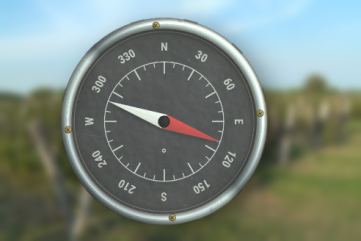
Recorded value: 110 °
